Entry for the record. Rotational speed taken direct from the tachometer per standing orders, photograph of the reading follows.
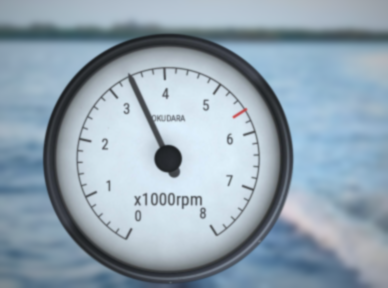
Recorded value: 3400 rpm
